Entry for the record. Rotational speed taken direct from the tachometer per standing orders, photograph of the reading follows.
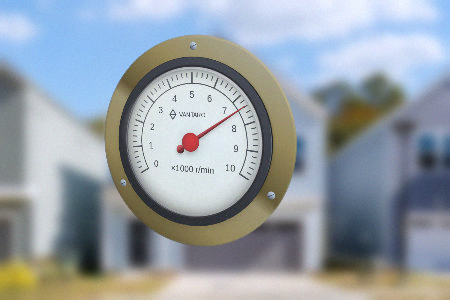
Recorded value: 7400 rpm
